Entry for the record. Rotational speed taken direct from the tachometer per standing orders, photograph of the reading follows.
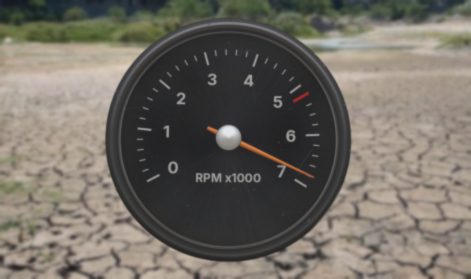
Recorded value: 6800 rpm
